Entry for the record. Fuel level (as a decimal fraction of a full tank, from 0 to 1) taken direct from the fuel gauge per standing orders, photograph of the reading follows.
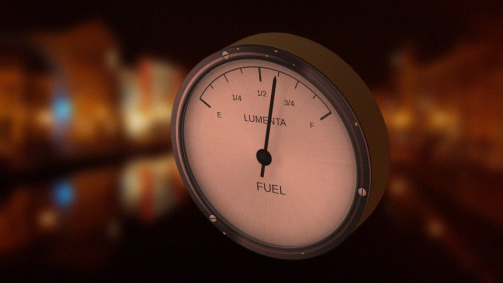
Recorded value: 0.625
